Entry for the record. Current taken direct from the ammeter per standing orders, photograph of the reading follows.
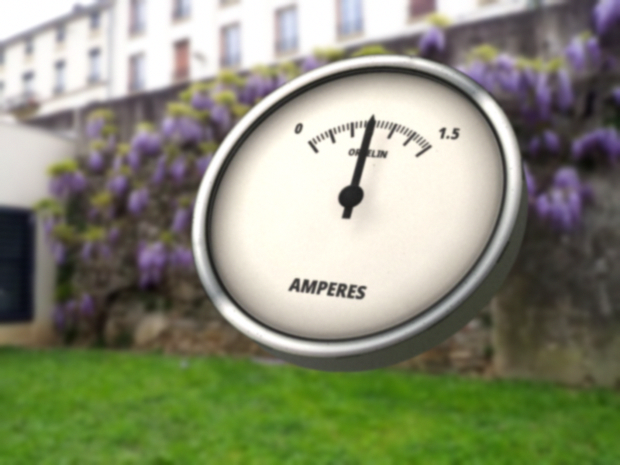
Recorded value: 0.75 A
